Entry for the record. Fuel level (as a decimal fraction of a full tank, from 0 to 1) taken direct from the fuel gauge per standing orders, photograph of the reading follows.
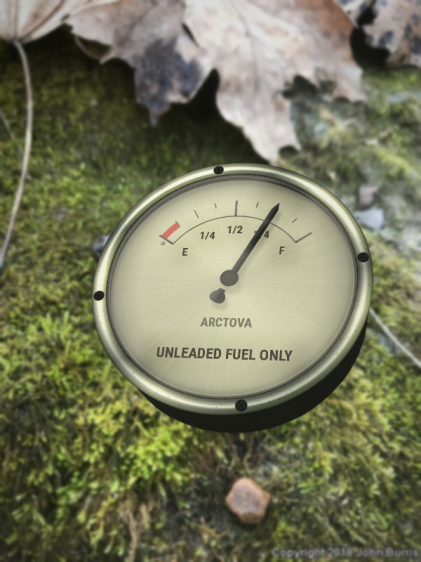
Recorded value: 0.75
